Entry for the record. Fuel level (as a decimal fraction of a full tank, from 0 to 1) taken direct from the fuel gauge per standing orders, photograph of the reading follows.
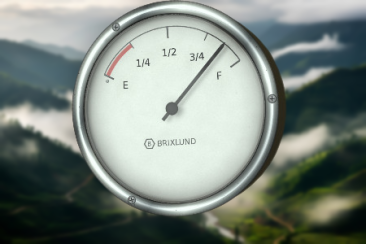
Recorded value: 0.875
